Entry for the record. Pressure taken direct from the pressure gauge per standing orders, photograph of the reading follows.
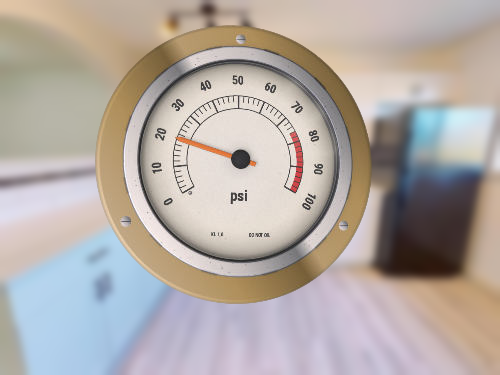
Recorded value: 20 psi
